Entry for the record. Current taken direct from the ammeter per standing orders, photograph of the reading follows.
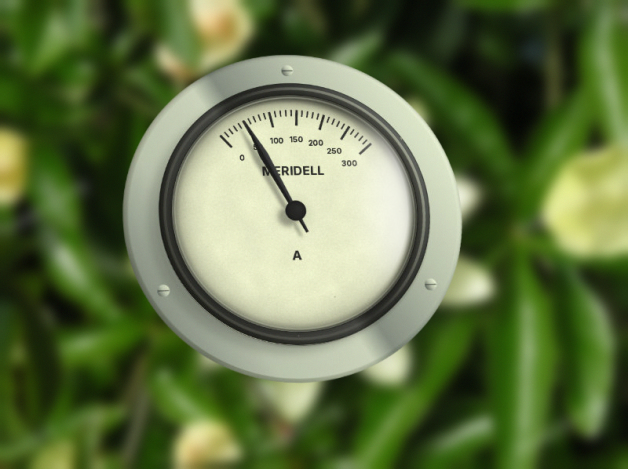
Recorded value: 50 A
